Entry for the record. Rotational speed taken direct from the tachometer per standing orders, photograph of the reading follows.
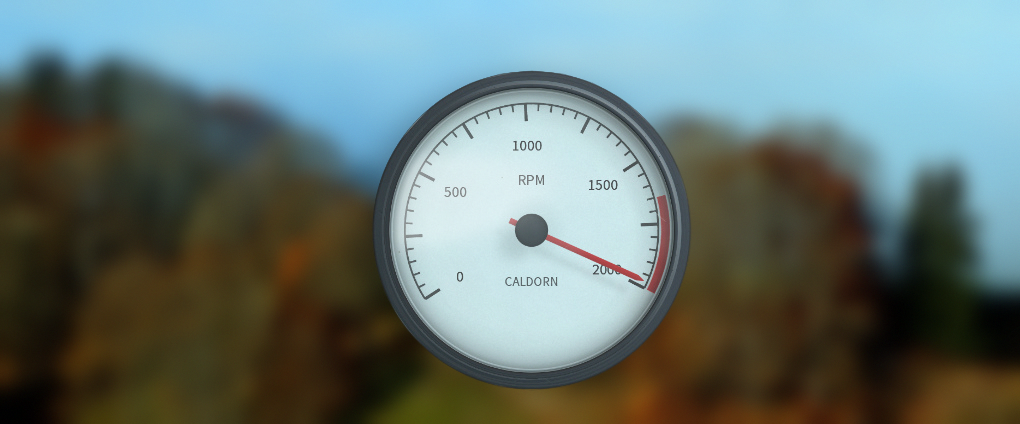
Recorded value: 1975 rpm
